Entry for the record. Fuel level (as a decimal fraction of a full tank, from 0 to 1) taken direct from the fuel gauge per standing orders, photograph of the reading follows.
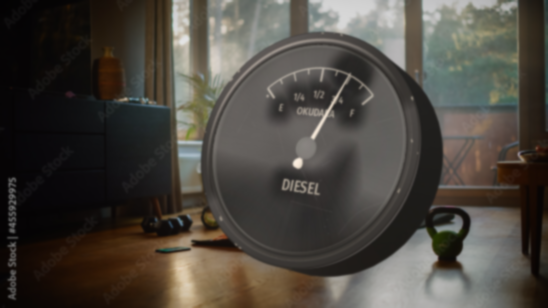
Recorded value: 0.75
